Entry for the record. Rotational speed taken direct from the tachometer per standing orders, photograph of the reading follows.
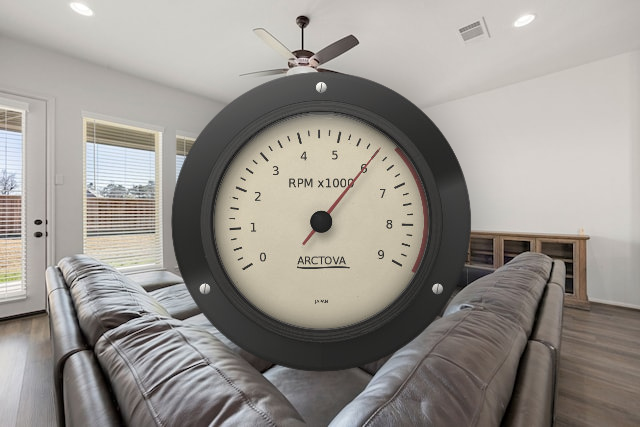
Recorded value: 6000 rpm
